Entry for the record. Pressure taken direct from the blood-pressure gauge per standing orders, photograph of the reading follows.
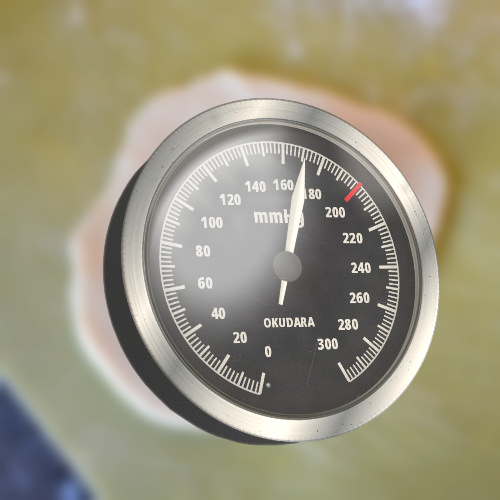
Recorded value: 170 mmHg
